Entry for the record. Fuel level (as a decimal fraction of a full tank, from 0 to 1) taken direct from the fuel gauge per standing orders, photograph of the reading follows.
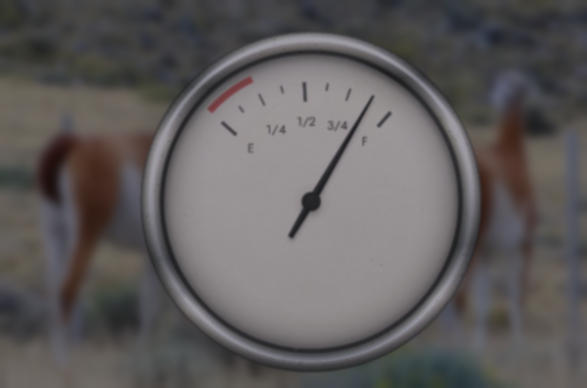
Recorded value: 0.875
